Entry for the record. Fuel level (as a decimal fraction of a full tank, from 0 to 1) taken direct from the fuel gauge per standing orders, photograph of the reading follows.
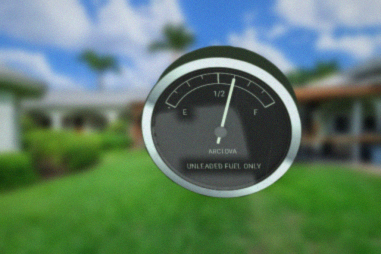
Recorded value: 0.625
